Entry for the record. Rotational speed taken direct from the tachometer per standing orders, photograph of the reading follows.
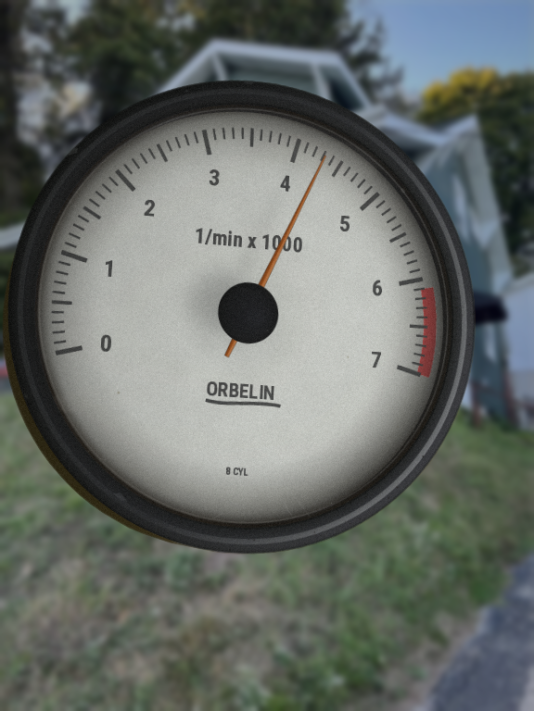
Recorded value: 4300 rpm
